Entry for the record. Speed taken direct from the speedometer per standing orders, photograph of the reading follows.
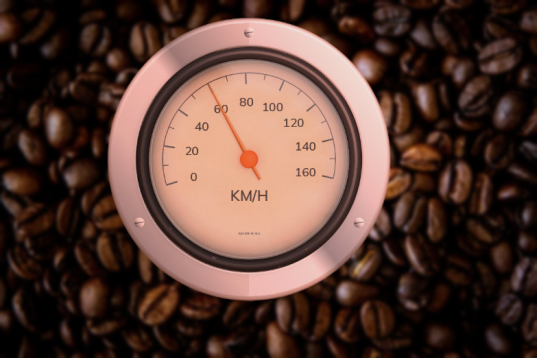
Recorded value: 60 km/h
